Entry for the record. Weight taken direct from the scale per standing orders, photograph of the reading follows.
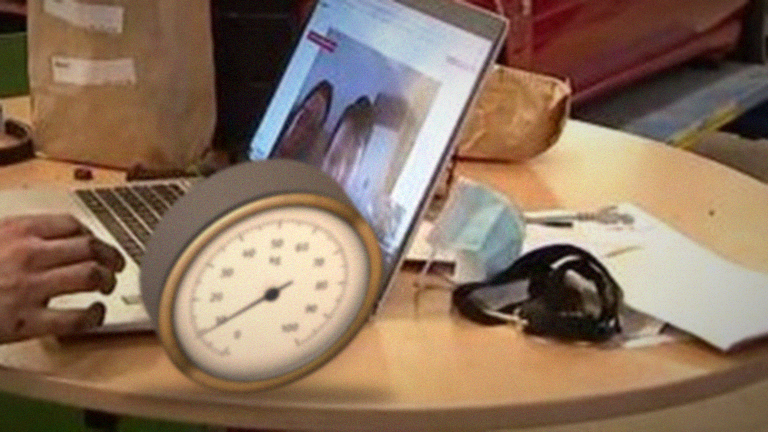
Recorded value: 10 kg
